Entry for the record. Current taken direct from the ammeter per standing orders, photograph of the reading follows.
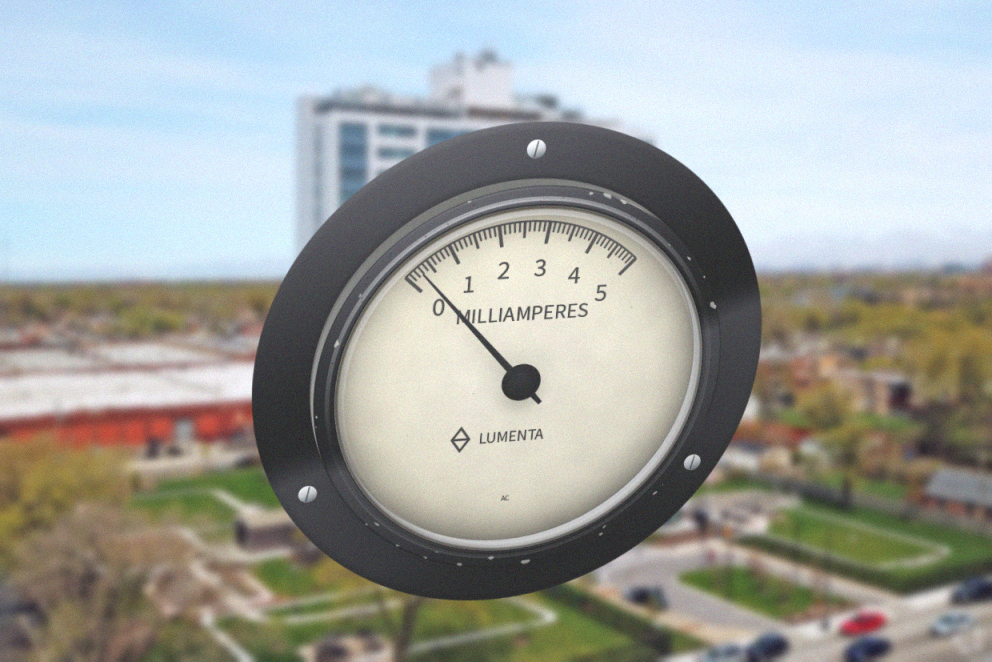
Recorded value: 0.3 mA
